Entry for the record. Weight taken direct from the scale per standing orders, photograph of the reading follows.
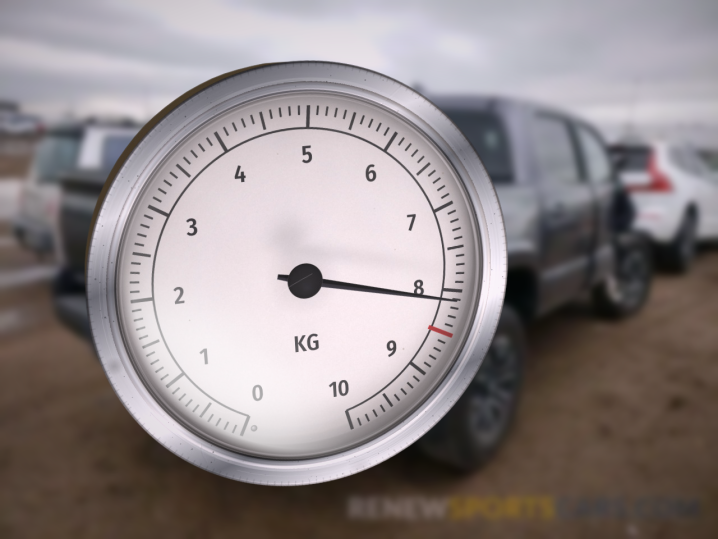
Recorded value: 8.1 kg
